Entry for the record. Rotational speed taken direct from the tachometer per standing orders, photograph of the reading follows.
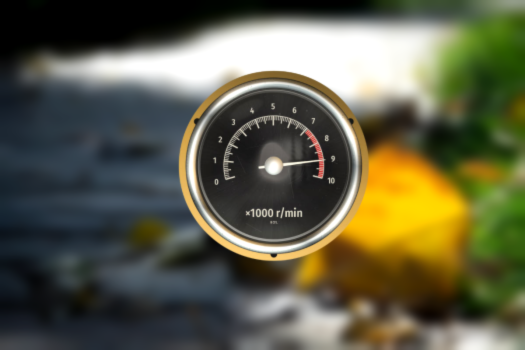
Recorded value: 9000 rpm
